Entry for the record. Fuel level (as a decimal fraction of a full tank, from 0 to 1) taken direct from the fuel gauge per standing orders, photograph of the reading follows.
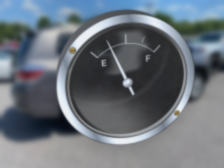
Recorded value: 0.25
